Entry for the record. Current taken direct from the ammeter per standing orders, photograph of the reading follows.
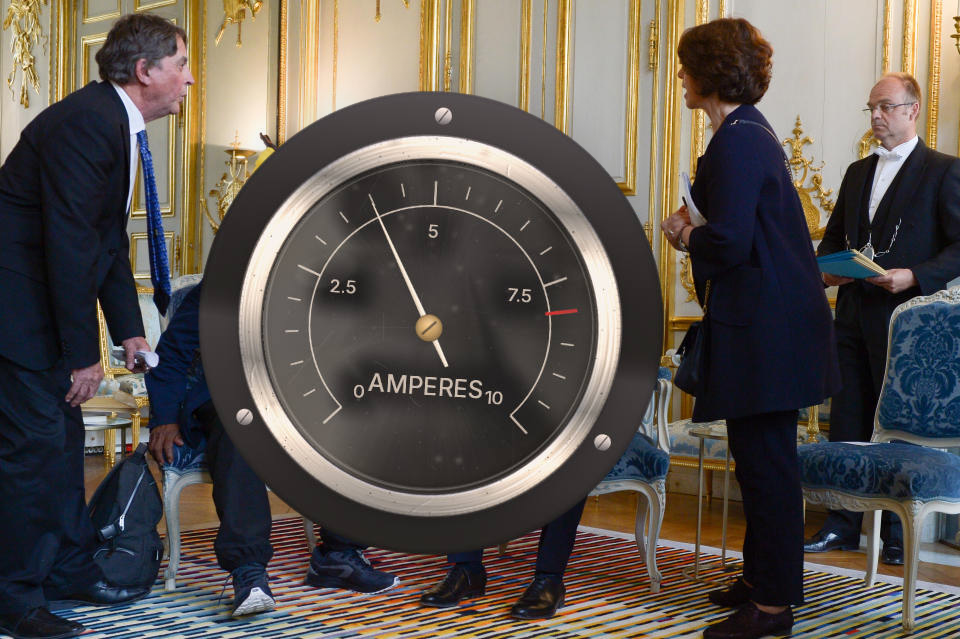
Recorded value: 4 A
